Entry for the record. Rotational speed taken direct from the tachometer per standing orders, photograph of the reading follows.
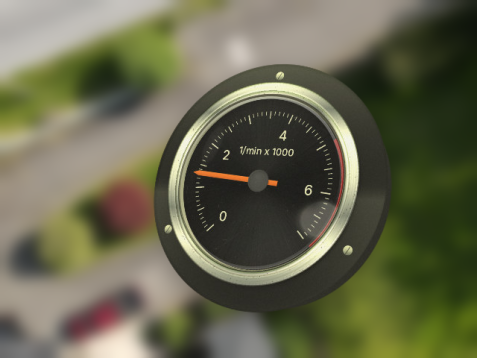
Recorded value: 1300 rpm
